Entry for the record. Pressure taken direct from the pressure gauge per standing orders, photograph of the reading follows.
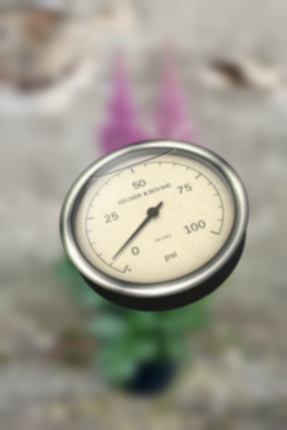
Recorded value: 5 psi
